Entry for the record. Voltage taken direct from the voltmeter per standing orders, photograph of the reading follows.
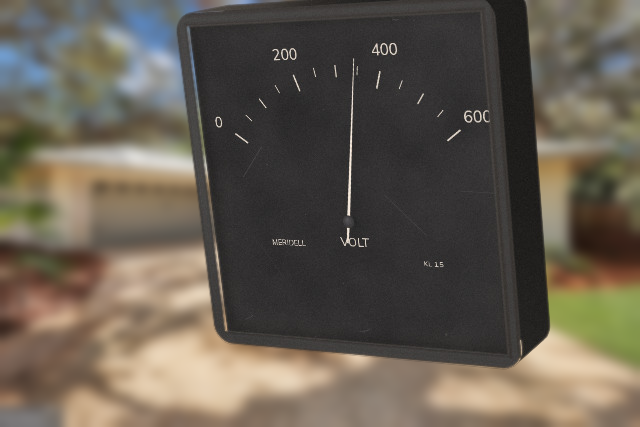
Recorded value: 350 V
